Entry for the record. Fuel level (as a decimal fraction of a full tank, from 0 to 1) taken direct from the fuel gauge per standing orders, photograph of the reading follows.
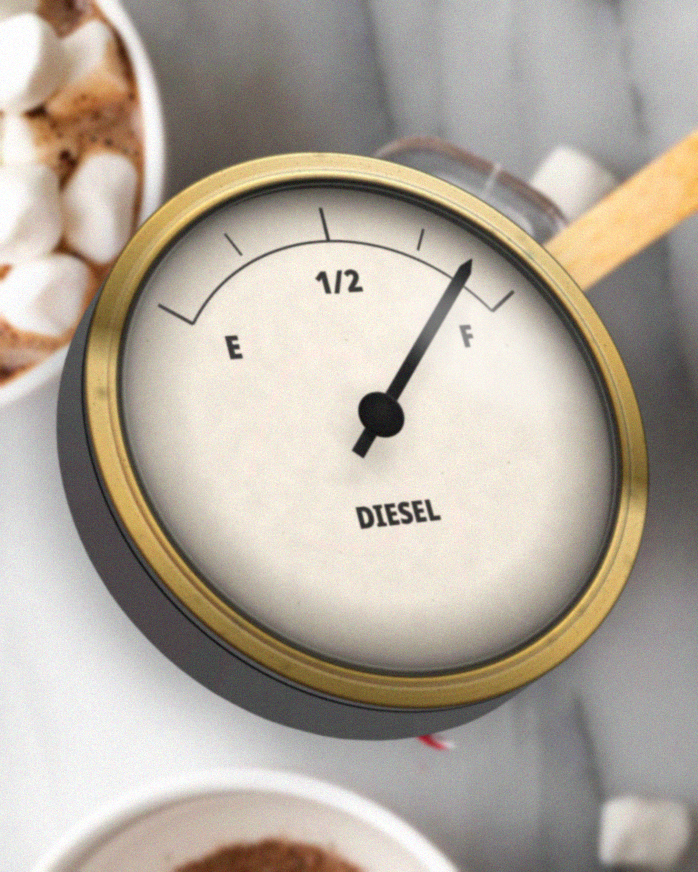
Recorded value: 0.875
